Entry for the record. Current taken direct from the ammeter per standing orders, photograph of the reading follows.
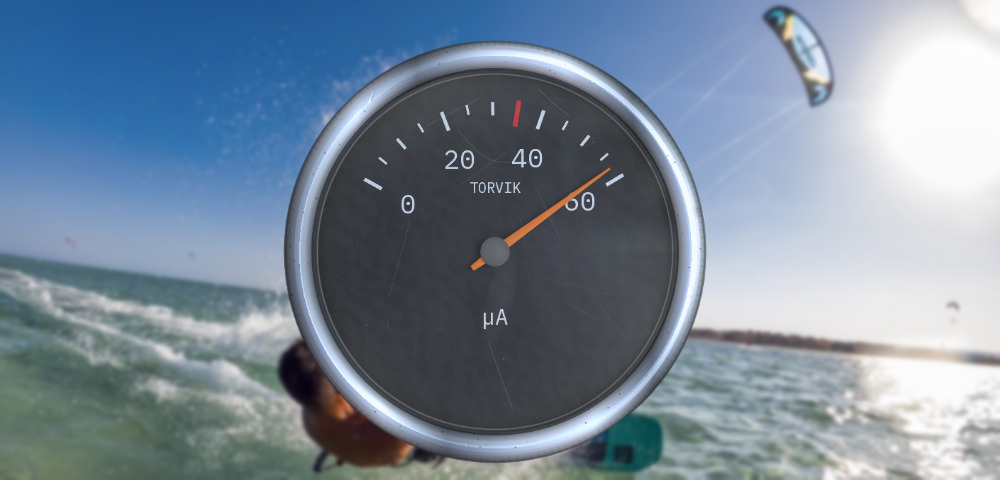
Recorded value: 57.5 µA
